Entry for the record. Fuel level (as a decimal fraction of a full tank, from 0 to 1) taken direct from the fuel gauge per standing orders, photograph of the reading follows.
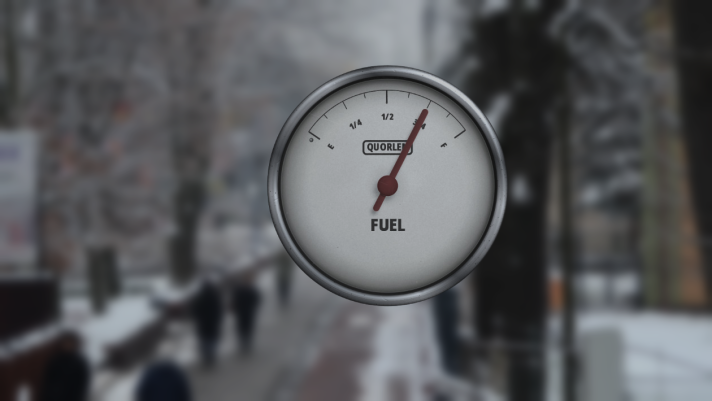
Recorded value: 0.75
